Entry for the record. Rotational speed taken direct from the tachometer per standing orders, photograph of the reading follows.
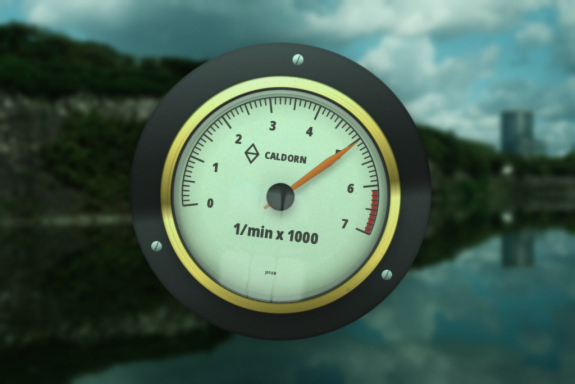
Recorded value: 5000 rpm
